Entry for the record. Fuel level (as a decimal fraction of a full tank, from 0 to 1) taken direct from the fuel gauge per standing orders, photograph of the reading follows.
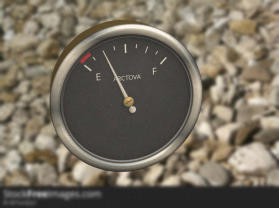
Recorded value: 0.25
